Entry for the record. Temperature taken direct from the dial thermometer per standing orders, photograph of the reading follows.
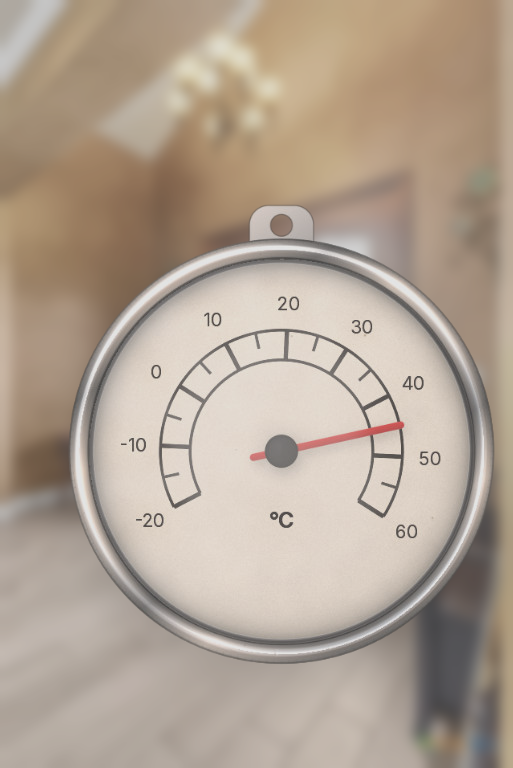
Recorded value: 45 °C
